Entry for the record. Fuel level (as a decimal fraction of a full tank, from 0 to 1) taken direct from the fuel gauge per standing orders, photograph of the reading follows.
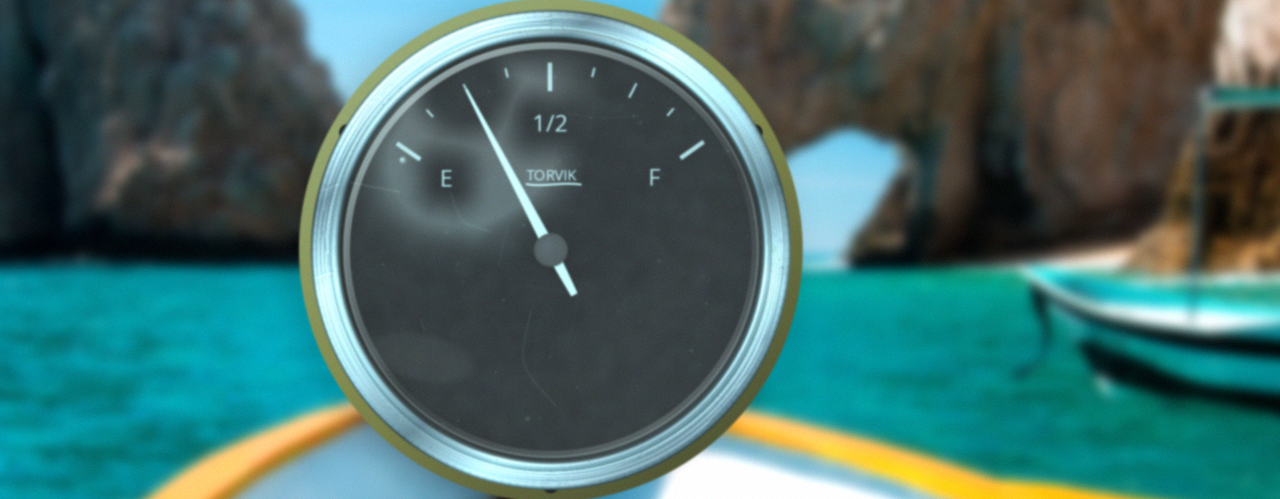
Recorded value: 0.25
